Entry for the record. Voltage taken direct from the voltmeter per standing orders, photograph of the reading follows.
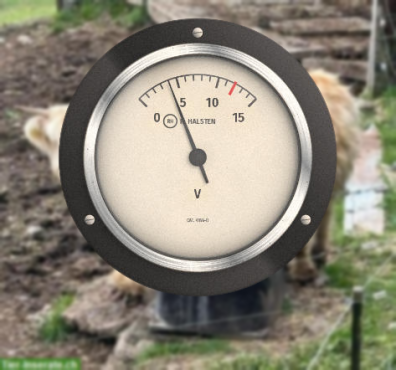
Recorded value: 4 V
